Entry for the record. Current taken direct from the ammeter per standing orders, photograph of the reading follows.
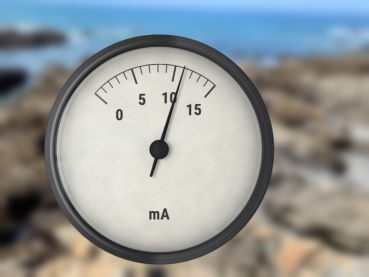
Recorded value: 11 mA
